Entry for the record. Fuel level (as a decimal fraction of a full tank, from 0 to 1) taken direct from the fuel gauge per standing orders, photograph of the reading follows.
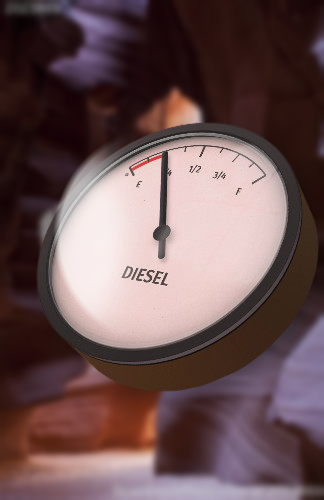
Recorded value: 0.25
